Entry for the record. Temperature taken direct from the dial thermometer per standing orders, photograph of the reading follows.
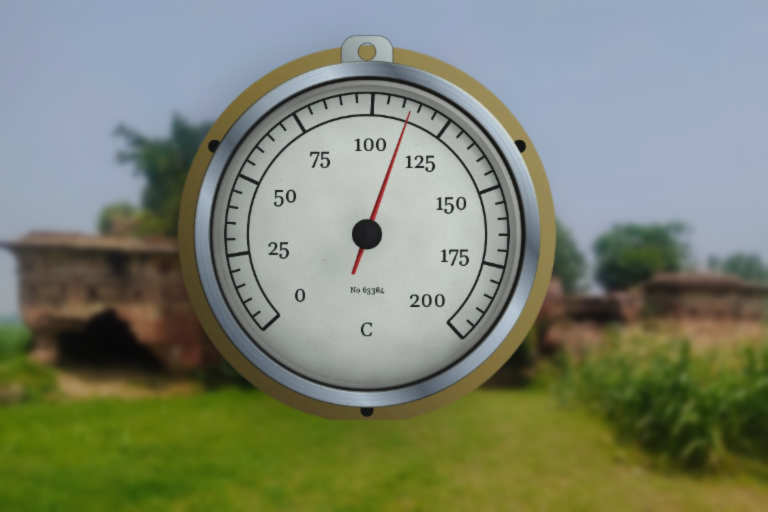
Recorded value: 112.5 °C
